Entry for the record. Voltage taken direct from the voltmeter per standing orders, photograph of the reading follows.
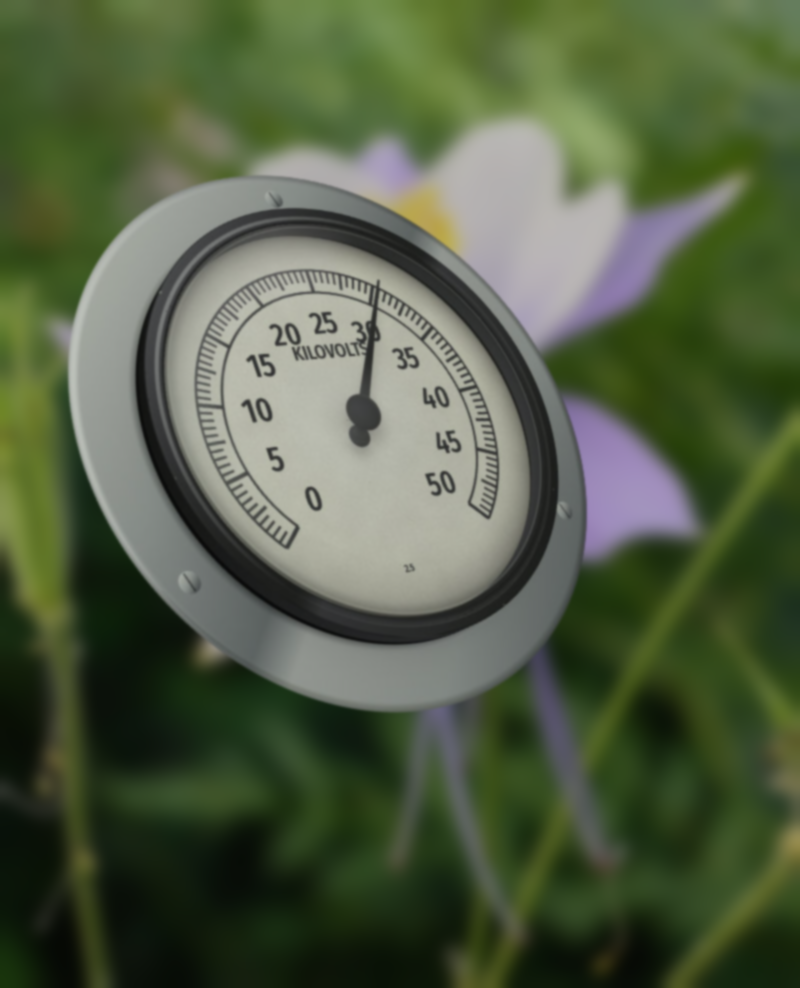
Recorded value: 30 kV
